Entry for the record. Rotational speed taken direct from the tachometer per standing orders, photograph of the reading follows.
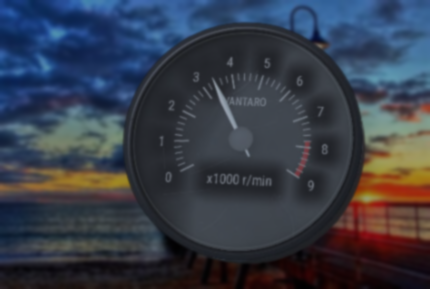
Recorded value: 3400 rpm
